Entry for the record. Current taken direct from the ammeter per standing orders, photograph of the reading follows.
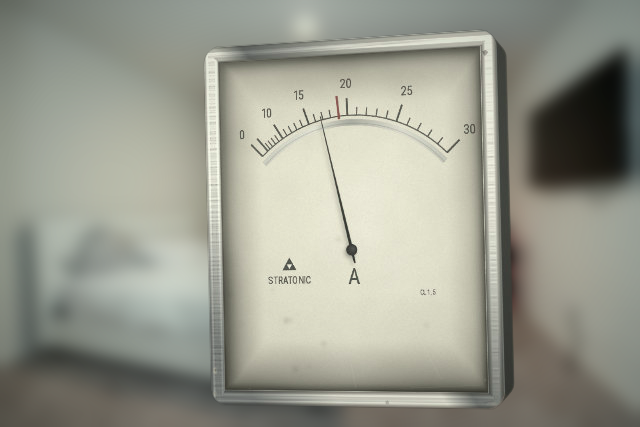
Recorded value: 17 A
